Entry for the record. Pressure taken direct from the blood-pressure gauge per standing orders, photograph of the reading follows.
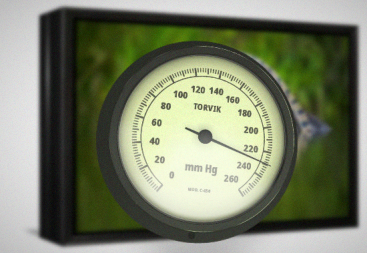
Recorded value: 230 mmHg
